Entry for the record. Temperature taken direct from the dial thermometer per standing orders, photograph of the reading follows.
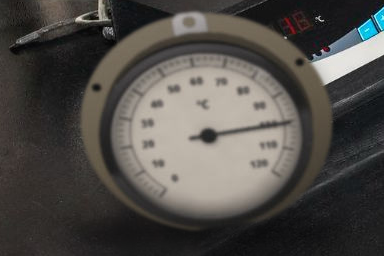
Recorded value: 100 °C
